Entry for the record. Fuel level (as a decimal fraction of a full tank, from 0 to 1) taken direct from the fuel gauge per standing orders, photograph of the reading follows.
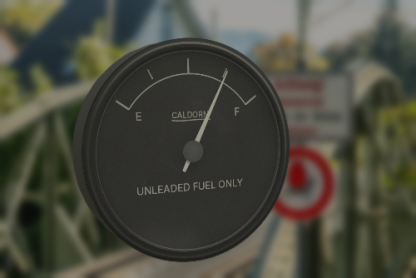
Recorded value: 0.75
